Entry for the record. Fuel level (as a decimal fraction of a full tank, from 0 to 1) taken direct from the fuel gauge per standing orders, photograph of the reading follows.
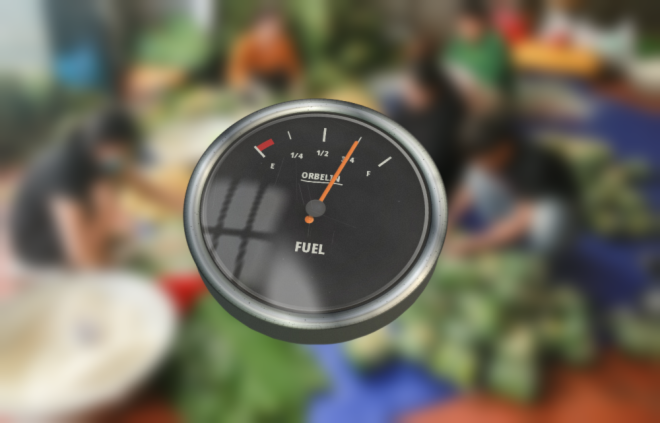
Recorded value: 0.75
